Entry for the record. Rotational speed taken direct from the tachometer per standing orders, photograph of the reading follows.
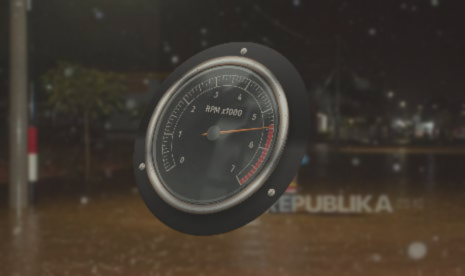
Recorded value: 5500 rpm
